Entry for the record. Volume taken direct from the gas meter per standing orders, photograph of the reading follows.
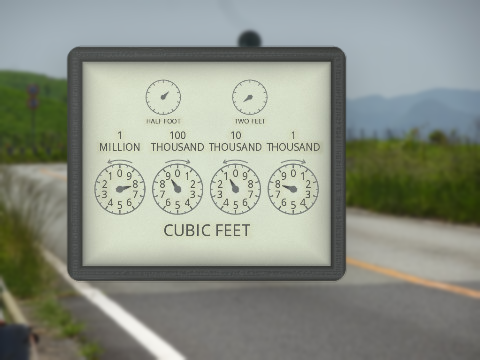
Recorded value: 790800 ft³
